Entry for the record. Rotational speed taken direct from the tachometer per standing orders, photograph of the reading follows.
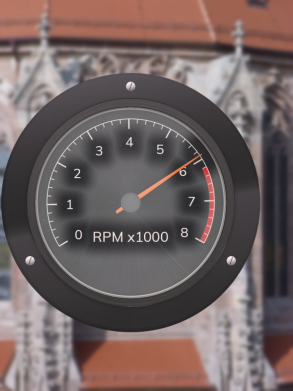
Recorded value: 5900 rpm
